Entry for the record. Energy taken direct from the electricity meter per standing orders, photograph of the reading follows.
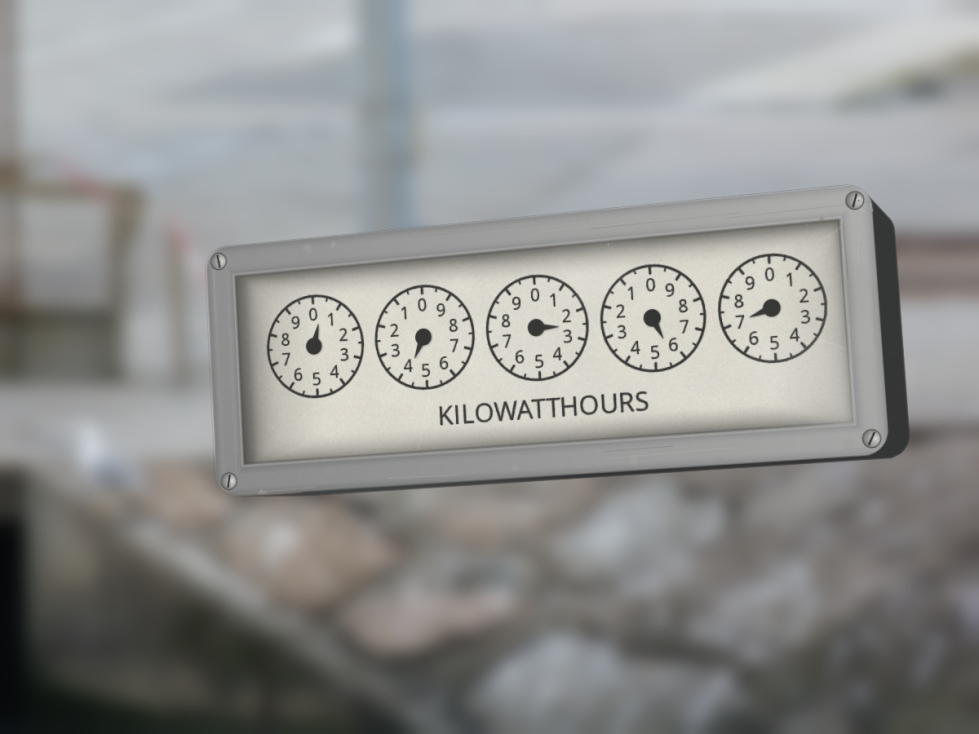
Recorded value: 4257 kWh
